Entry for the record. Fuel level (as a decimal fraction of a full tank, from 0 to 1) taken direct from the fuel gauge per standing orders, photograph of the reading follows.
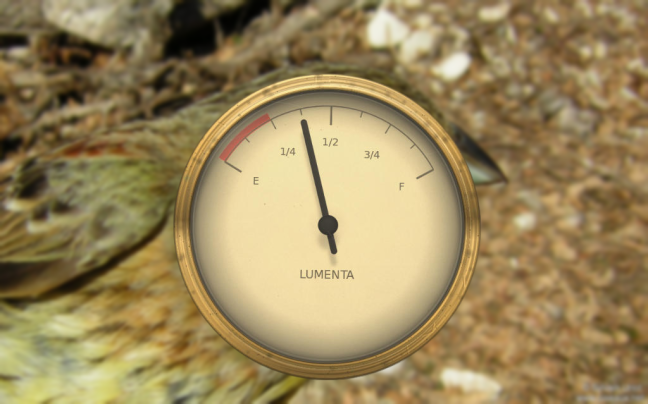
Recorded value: 0.375
